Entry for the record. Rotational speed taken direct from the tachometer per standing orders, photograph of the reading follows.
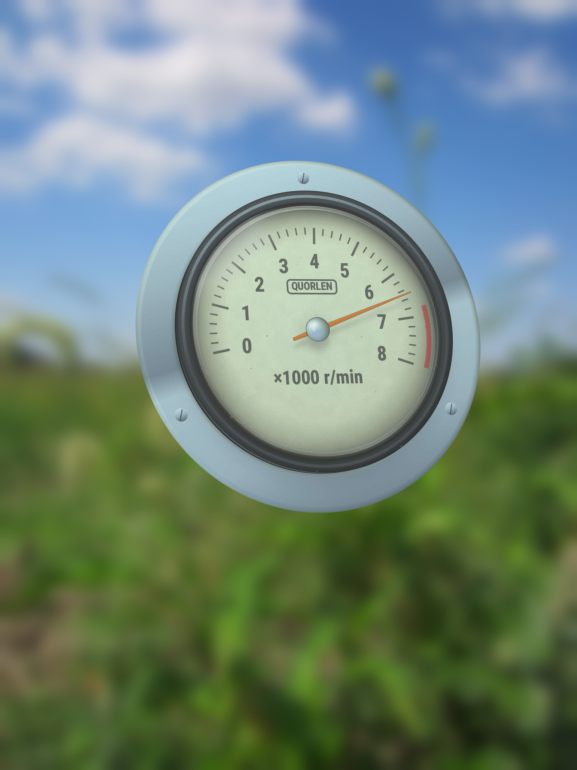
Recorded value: 6500 rpm
